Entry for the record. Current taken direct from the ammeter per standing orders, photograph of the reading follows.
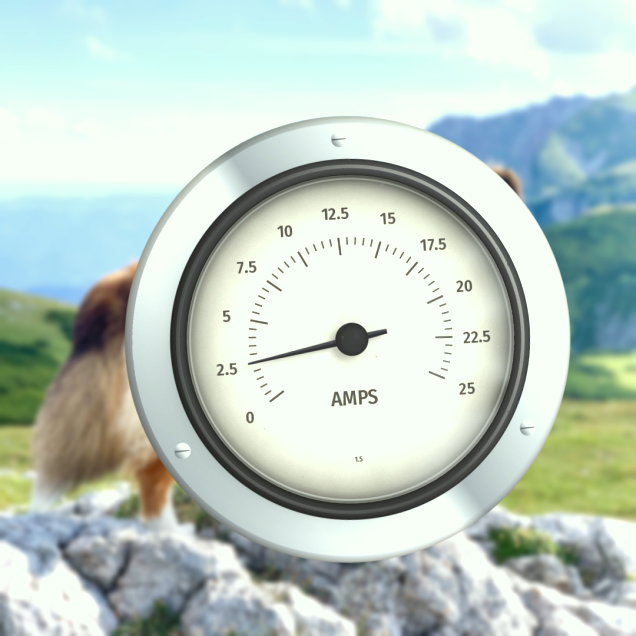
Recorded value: 2.5 A
